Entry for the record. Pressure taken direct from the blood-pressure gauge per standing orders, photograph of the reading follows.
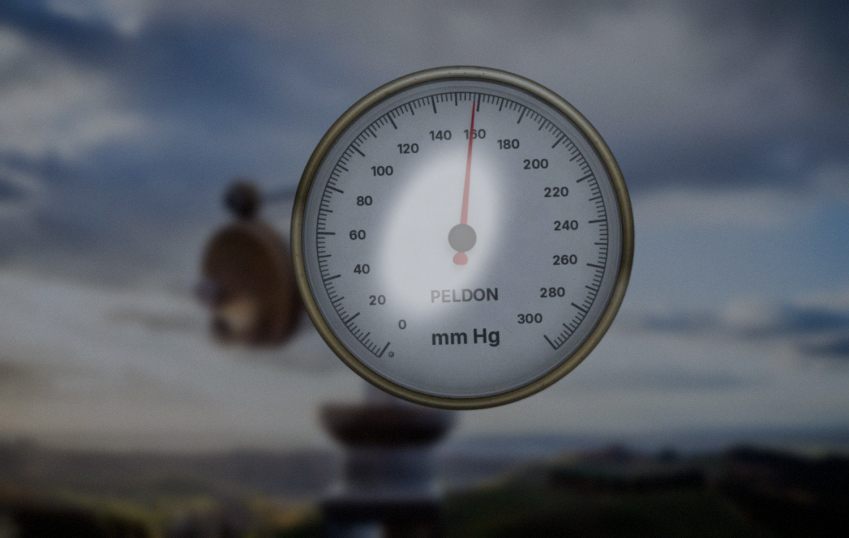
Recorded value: 158 mmHg
